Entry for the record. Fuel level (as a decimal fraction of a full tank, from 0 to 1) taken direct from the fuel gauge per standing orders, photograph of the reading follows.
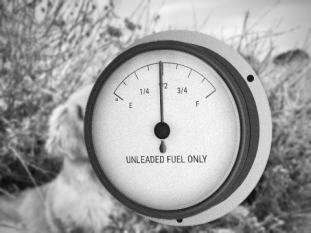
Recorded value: 0.5
